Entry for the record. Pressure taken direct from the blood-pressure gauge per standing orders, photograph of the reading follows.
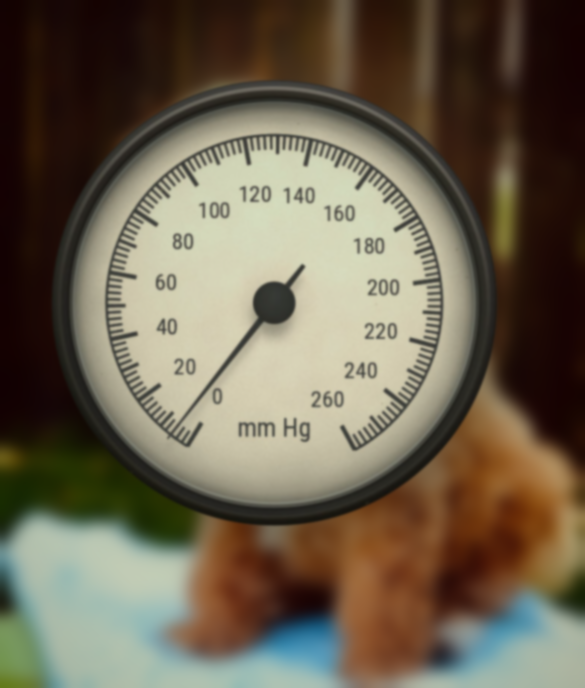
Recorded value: 6 mmHg
